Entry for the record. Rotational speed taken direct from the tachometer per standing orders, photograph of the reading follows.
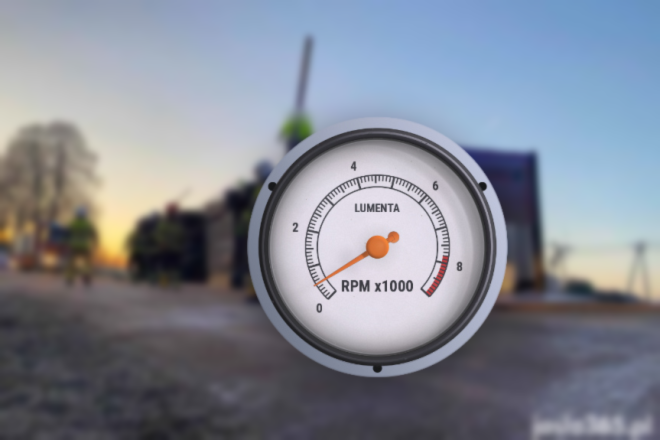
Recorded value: 500 rpm
